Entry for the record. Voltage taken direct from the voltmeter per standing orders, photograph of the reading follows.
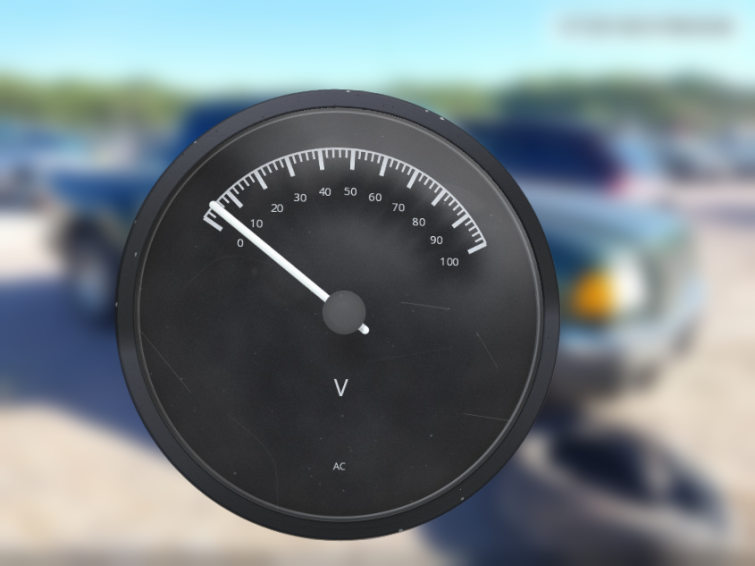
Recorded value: 4 V
